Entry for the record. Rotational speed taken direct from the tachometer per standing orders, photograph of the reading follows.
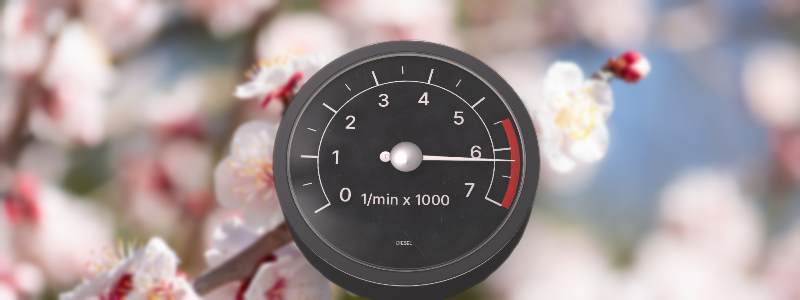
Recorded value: 6250 rpm
